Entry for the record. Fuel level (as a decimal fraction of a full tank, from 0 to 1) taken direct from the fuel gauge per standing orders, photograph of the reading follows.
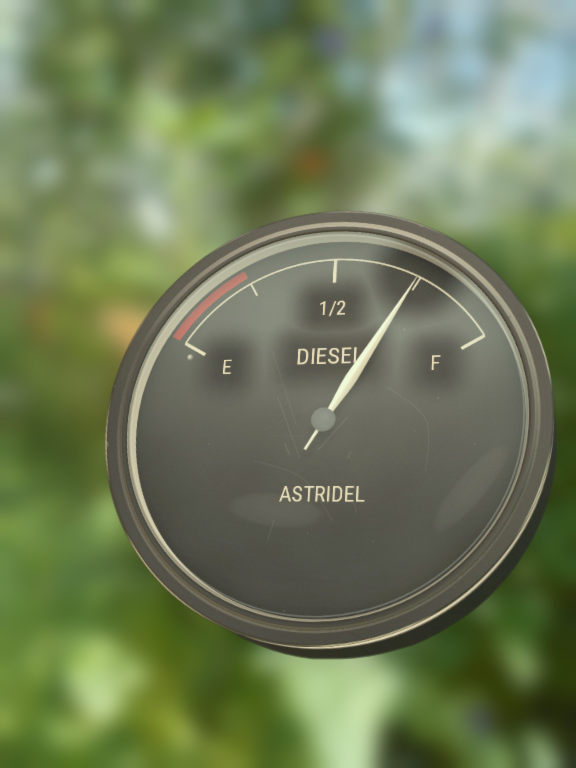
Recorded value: 0.75
